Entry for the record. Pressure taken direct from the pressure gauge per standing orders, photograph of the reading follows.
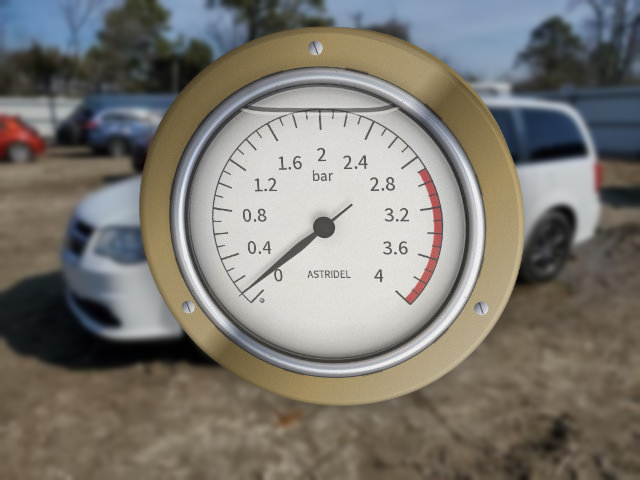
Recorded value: 0.1 bar
